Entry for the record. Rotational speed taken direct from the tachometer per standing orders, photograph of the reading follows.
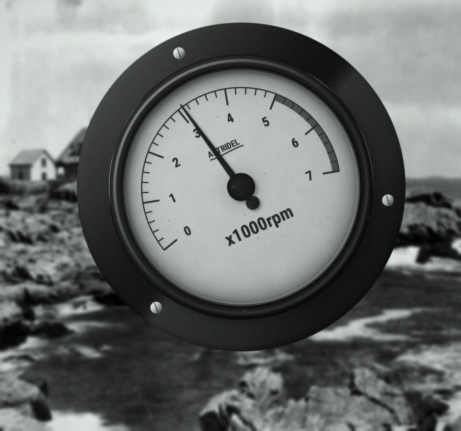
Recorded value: 3100 rpm
